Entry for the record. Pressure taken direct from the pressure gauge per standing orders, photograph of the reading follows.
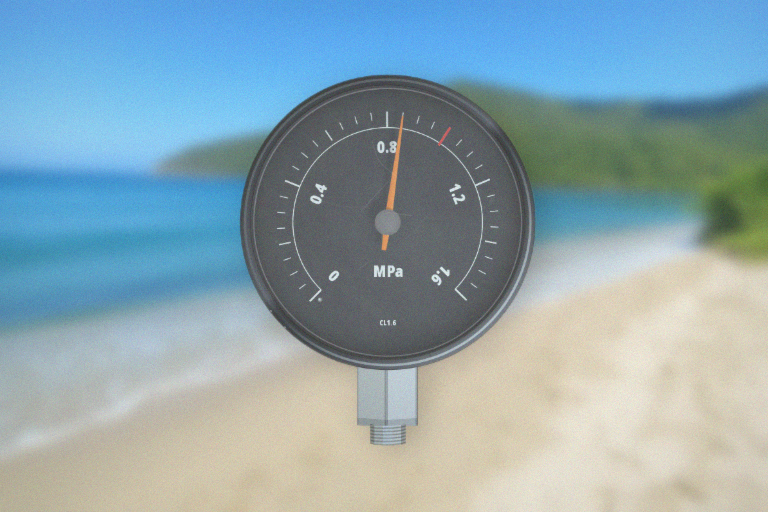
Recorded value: 0.85 MPa
